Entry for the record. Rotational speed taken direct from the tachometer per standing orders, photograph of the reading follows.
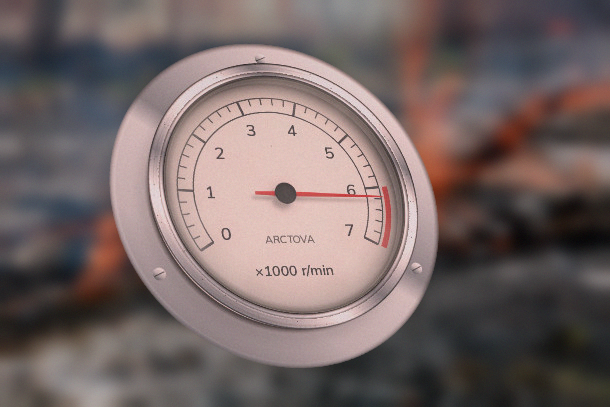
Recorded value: 6200 rpm
